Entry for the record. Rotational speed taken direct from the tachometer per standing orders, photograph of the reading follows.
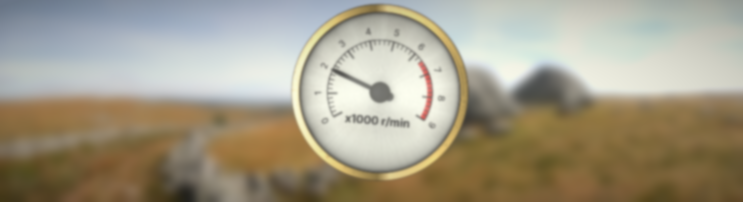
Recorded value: 2000 rpm
